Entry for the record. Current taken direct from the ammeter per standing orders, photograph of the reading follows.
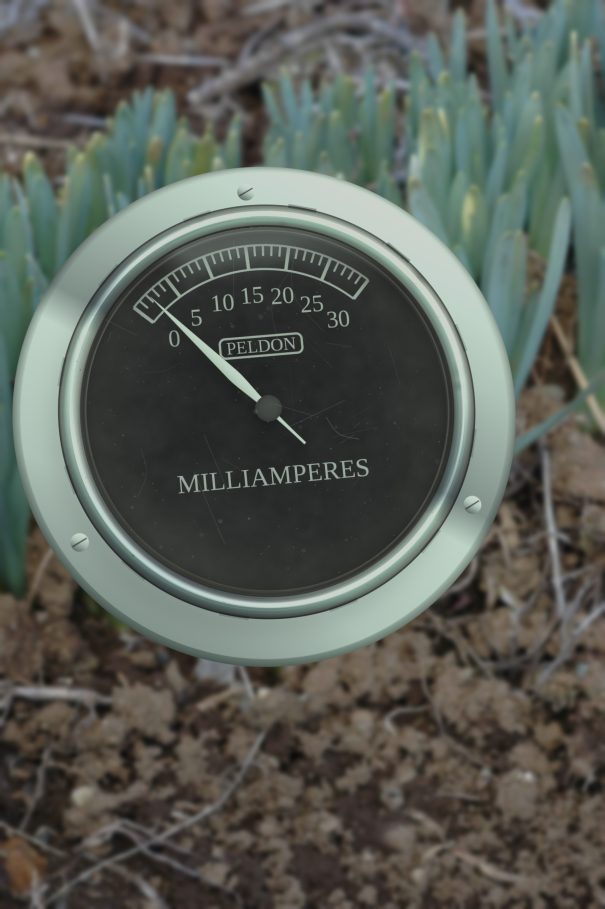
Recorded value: 2 mA
